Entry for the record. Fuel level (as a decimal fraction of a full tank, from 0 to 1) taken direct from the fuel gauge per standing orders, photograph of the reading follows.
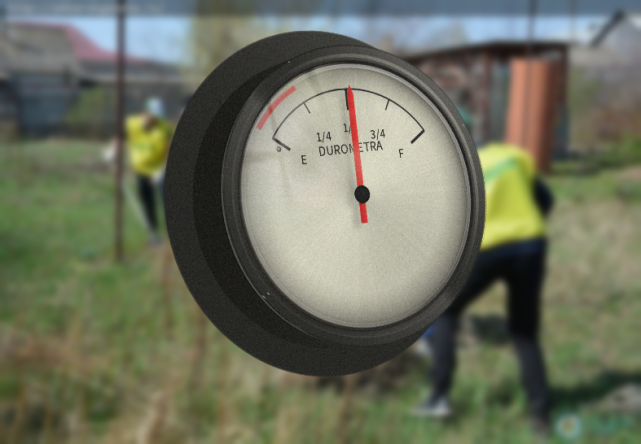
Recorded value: 0.5
